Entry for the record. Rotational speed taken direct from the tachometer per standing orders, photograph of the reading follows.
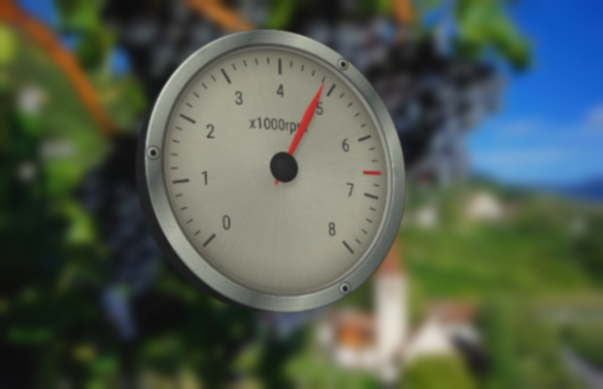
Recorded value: 4800 rpm
